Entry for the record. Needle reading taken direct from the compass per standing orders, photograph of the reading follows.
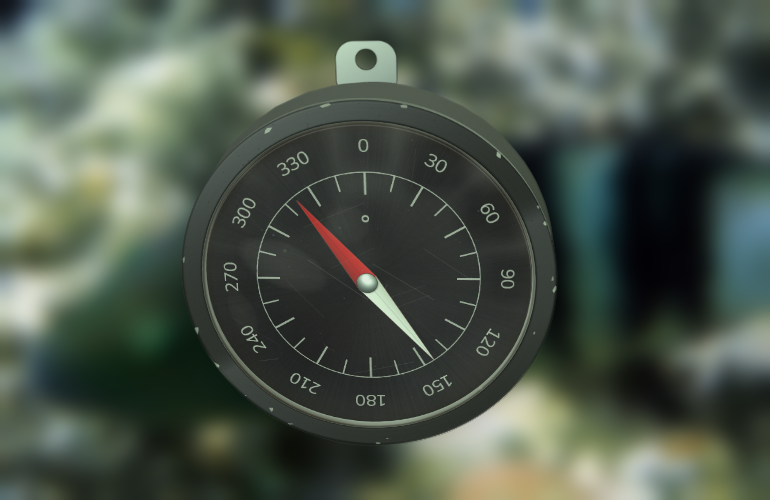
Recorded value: 322.5 °
